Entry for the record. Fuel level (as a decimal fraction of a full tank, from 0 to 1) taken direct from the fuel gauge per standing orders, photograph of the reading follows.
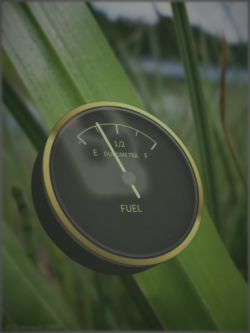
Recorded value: 0.25
